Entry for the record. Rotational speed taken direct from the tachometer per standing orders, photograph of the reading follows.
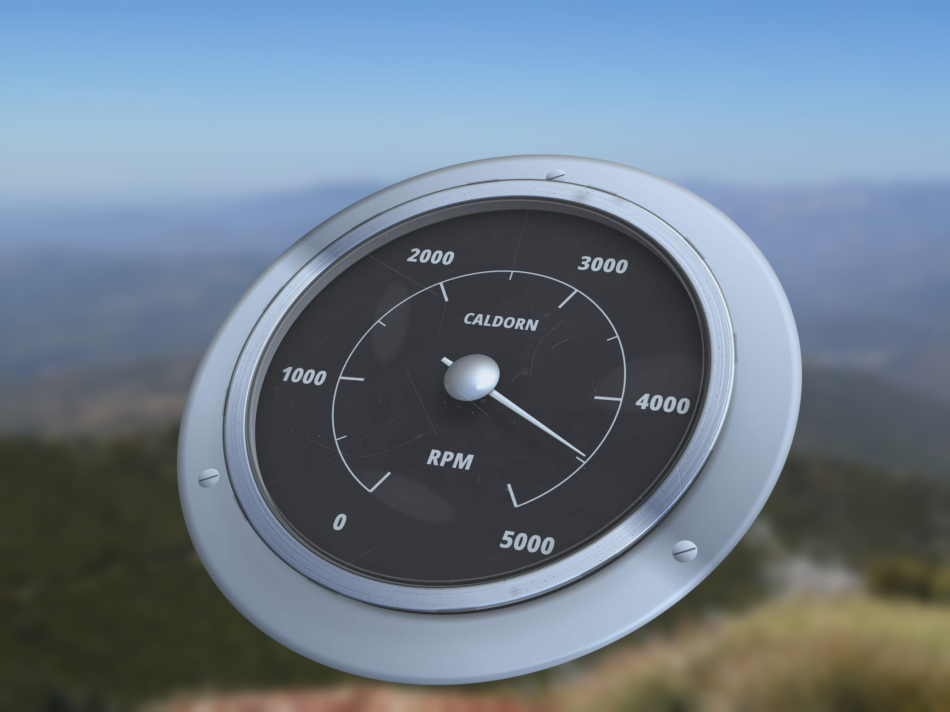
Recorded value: 4500 rpm
